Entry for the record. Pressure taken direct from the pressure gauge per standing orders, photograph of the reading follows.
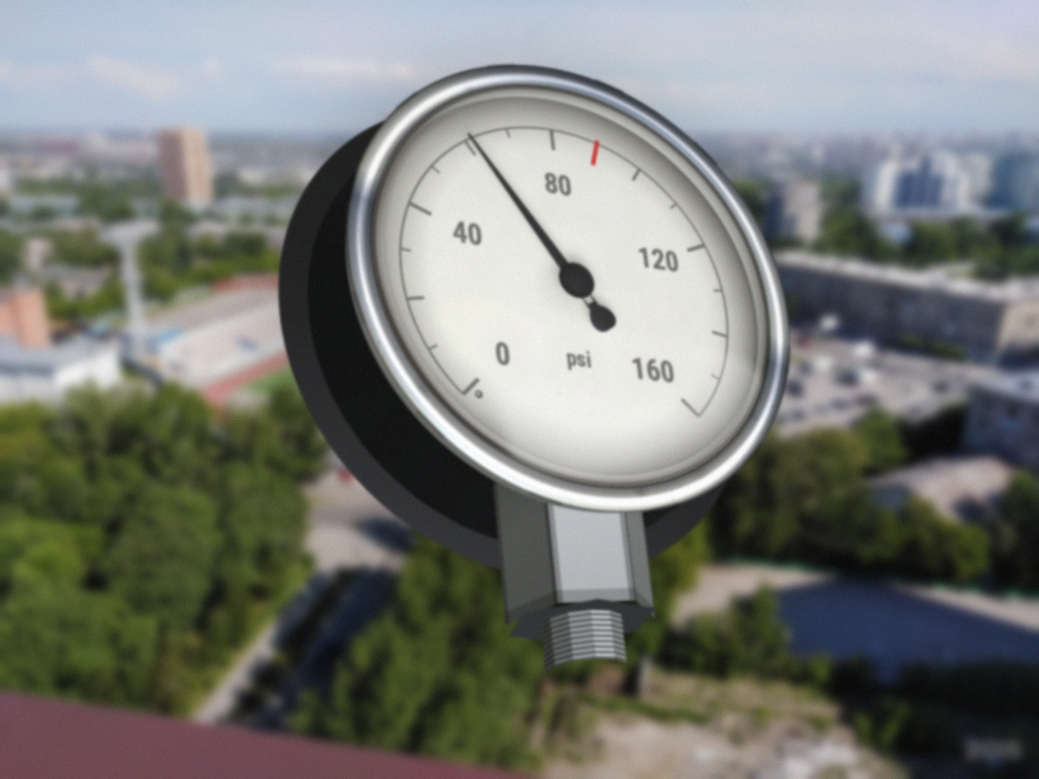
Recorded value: 60 psi
